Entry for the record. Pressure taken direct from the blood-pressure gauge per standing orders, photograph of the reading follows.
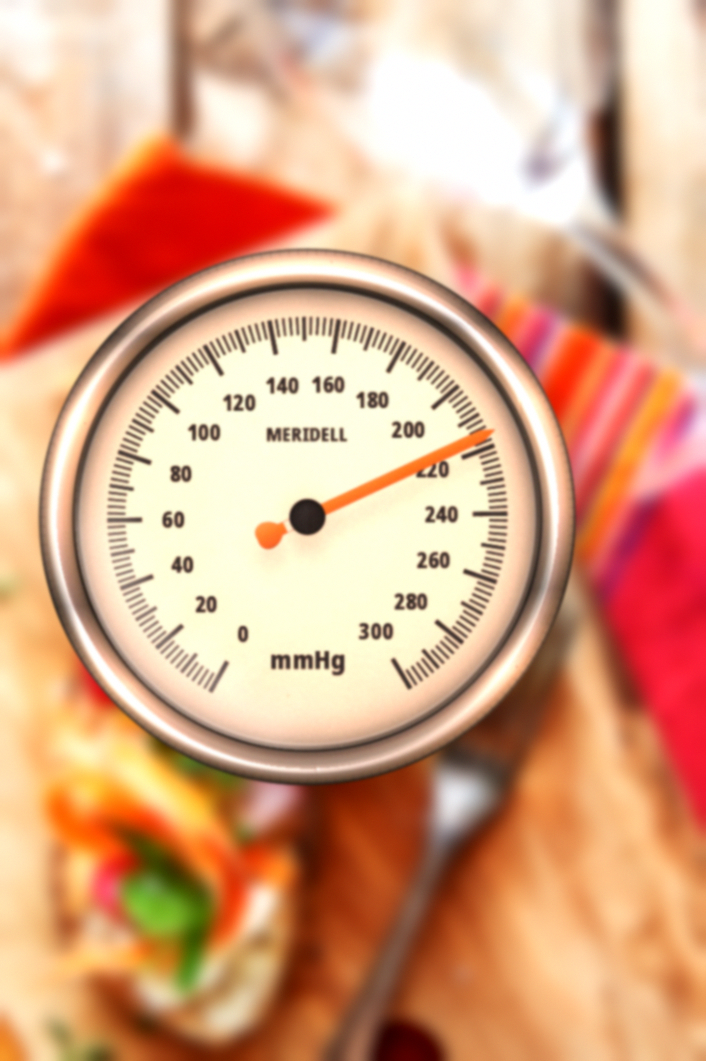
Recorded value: 216 mmHg
